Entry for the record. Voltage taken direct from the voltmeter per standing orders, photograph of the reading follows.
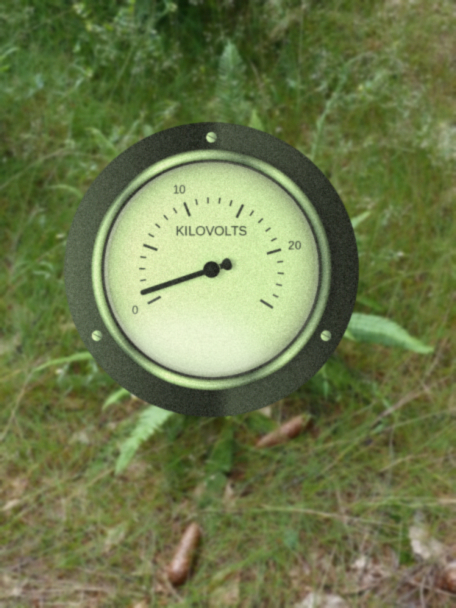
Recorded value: 1 kV
